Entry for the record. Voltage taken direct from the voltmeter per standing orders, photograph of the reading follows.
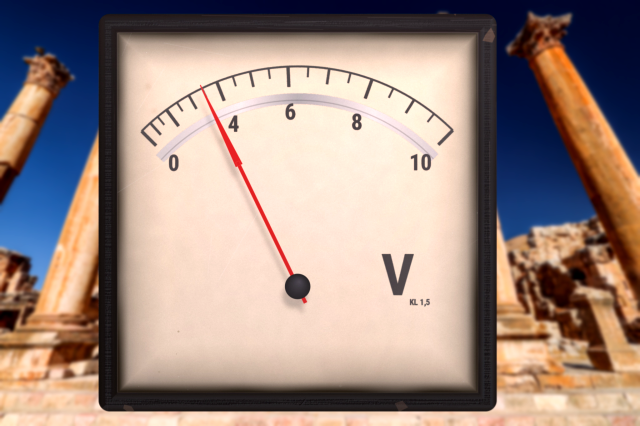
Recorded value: 3.5 V
